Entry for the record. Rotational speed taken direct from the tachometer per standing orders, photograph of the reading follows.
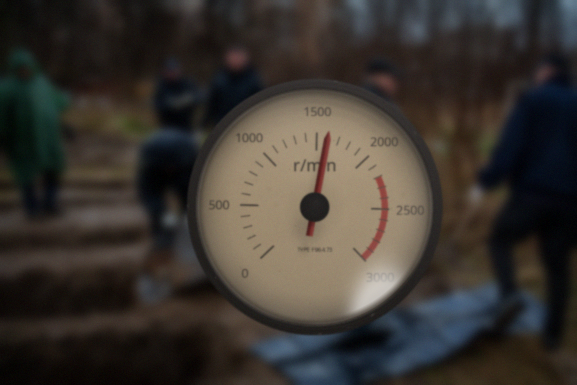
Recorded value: 1600 rpm
